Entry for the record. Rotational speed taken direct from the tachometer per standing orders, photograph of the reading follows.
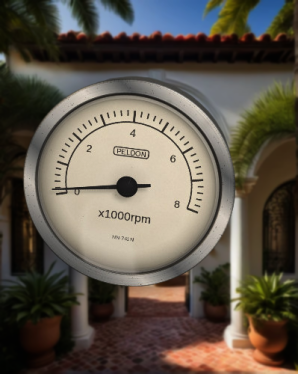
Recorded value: 200 rpm
